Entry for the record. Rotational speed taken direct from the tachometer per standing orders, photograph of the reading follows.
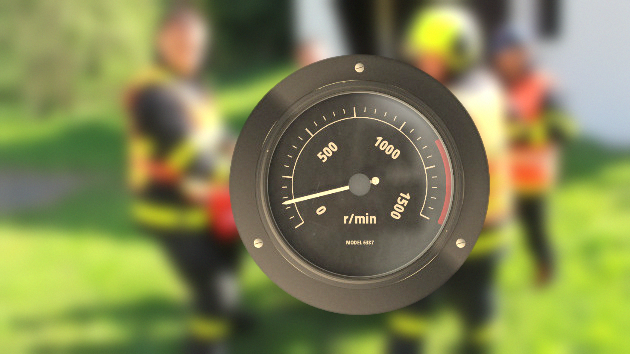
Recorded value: 125 rpm
